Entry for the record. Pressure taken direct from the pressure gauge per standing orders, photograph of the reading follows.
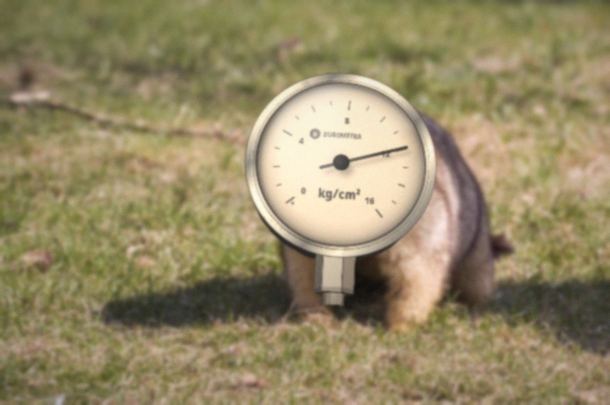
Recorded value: 12 kg/cm²
